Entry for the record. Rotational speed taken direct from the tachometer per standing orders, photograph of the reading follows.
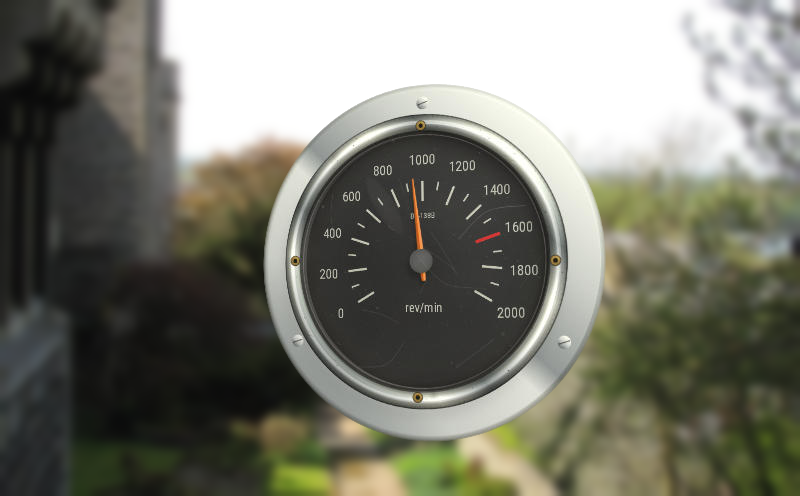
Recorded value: 950 rpm
